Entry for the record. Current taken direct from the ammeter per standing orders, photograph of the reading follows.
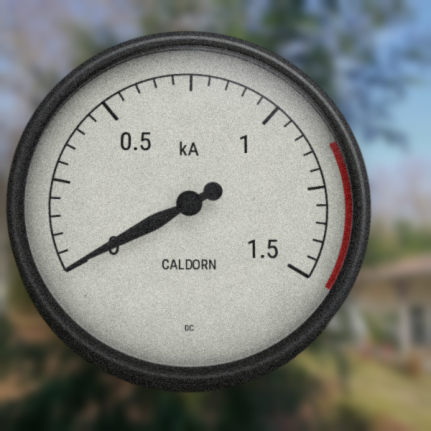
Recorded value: 0 kA
